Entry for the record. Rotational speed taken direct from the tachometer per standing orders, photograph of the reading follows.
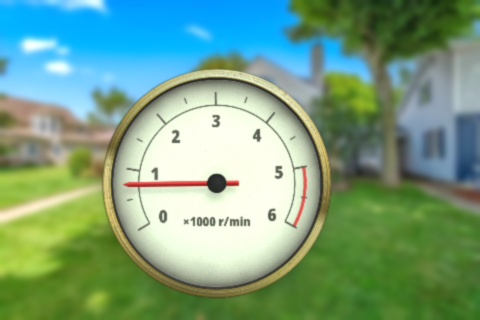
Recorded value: 750 rpm
